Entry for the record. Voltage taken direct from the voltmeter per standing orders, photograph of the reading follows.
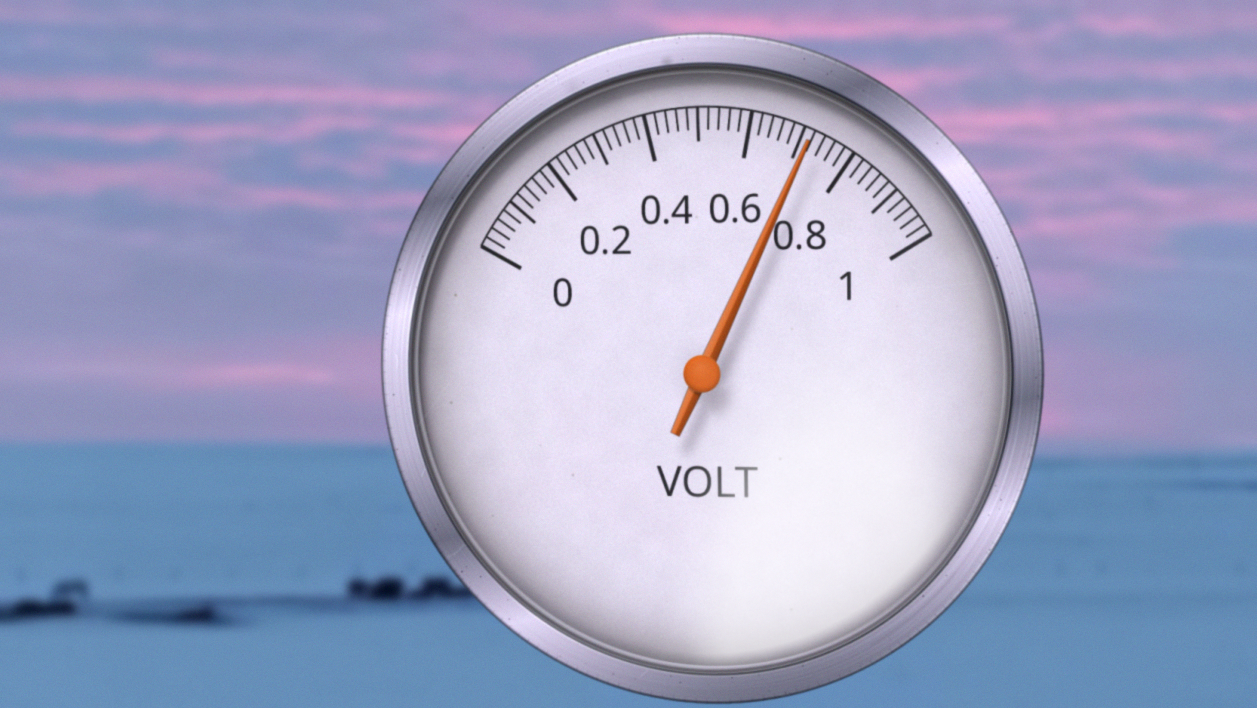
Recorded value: 0.72 V
